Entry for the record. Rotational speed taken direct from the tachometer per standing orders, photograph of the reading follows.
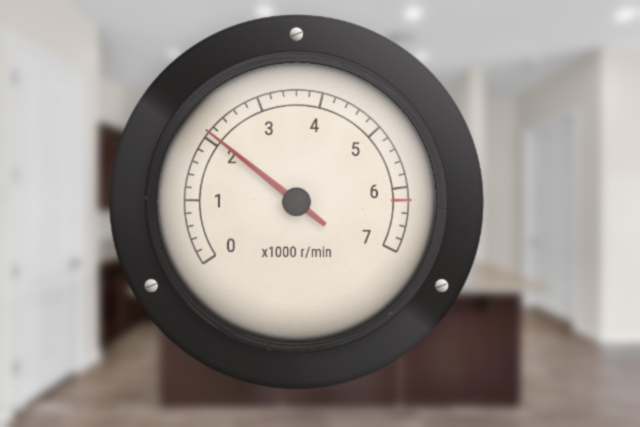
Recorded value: 2100 rpm
